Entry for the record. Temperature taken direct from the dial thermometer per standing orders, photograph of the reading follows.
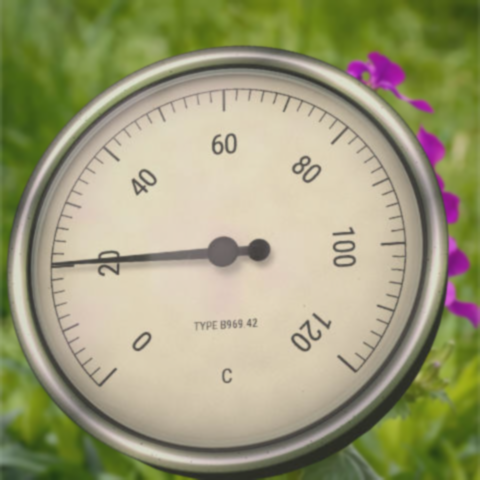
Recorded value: 20 °C
